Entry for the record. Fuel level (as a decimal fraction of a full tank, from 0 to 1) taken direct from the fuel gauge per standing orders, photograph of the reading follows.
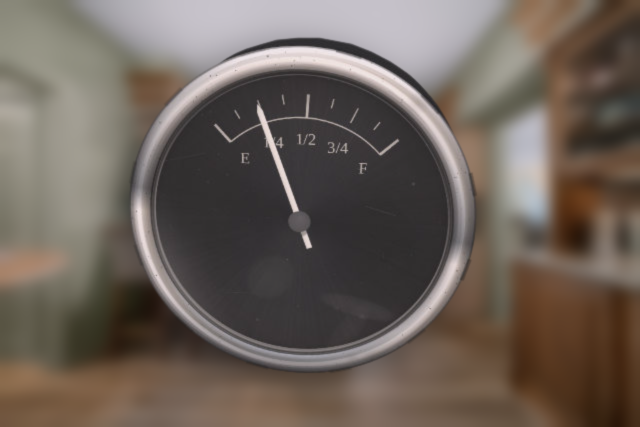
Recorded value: 0.25
